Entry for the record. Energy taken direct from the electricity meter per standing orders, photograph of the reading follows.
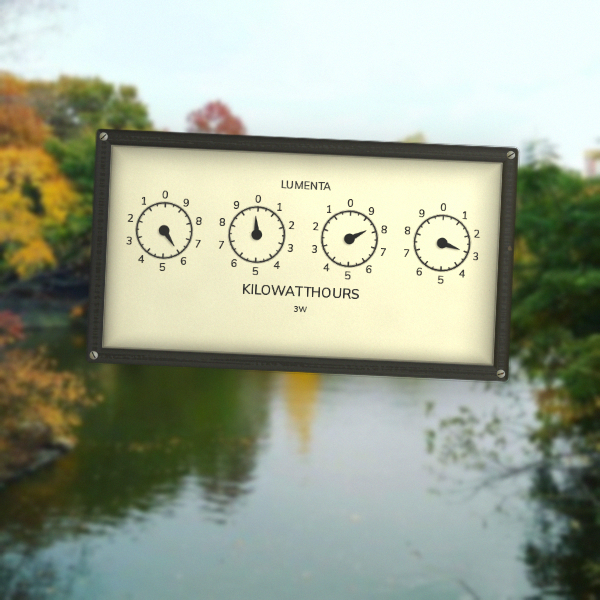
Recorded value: 5983 kWh
